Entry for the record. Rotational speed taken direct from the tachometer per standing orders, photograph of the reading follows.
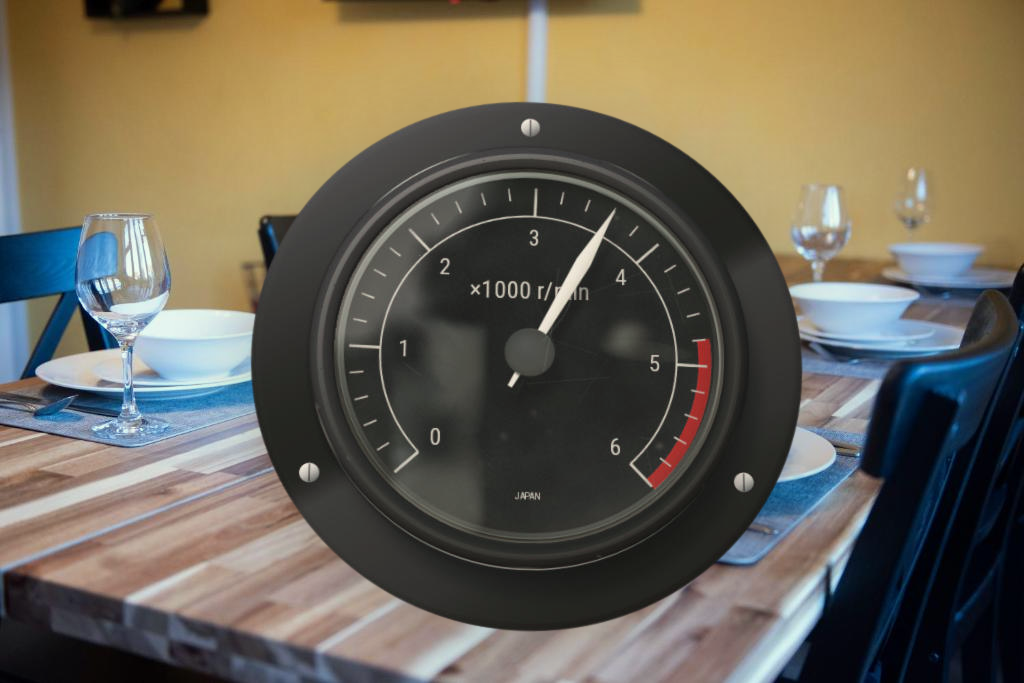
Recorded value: 3600 rpm
